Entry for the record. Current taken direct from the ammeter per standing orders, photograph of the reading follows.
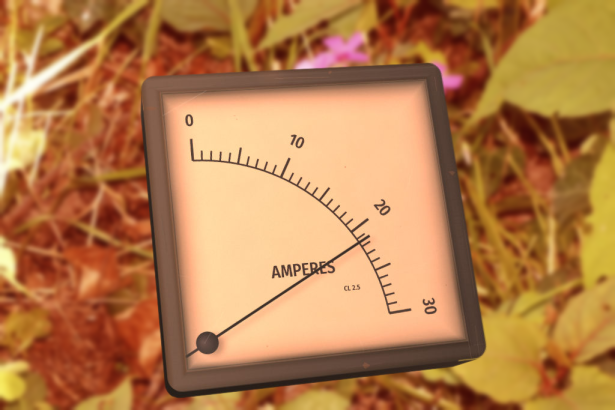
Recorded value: 21.5 A
